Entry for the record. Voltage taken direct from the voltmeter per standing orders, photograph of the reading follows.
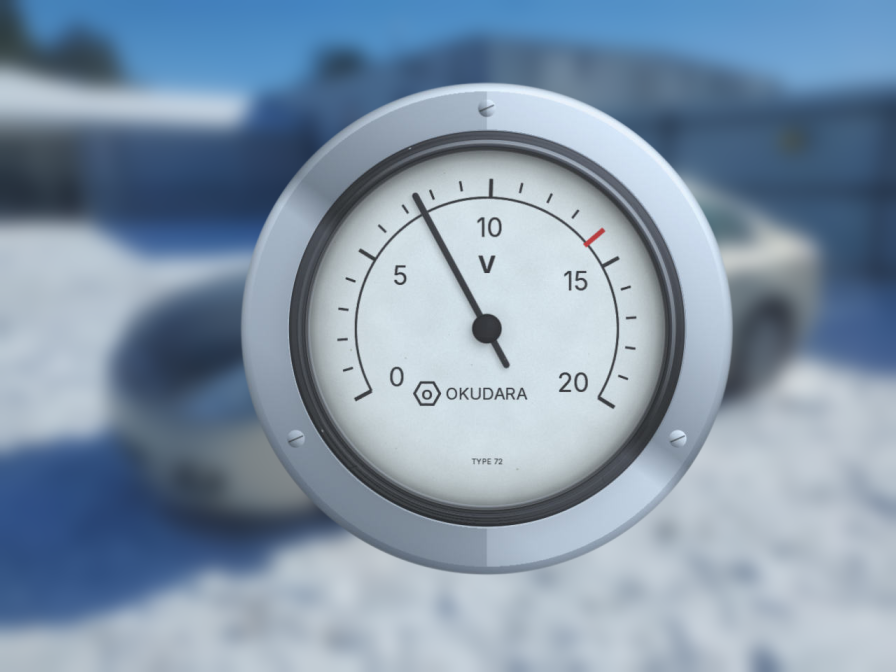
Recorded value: 7.5 V
